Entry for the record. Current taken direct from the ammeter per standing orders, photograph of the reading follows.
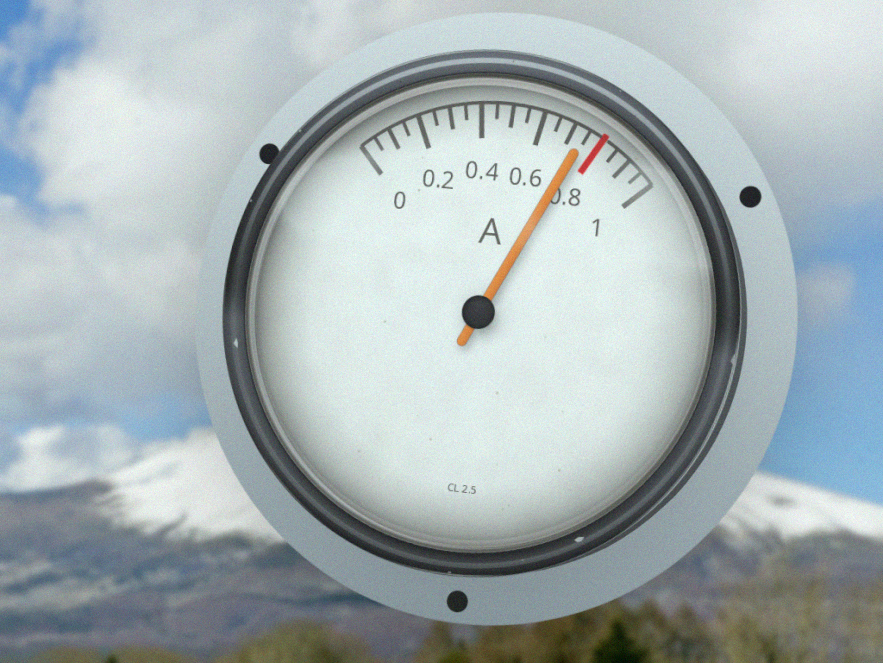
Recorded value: 0.75 A
